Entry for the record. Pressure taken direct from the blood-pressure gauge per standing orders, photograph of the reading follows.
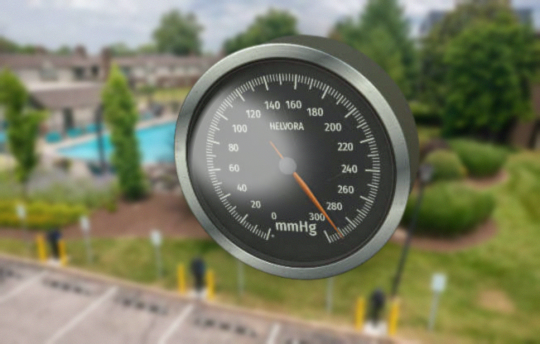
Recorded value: 290 mmHg
